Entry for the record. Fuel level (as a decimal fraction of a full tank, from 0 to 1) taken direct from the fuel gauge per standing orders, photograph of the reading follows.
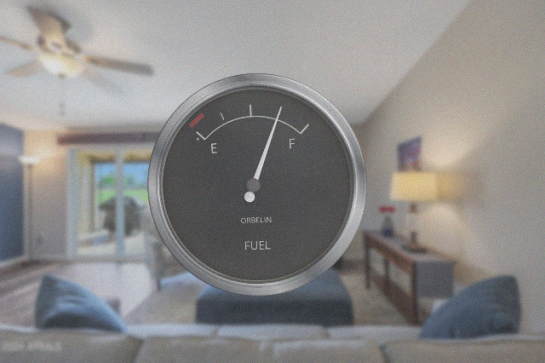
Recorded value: 0.75
